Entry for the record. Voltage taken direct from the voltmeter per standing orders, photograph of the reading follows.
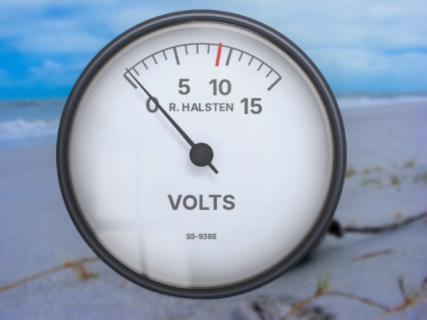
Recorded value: 0.5 V
